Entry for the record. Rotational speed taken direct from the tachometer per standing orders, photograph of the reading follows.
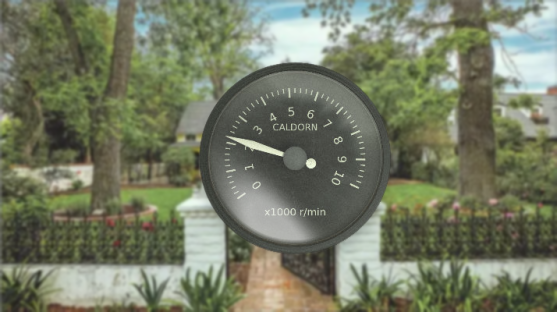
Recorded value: 2200 rpm
